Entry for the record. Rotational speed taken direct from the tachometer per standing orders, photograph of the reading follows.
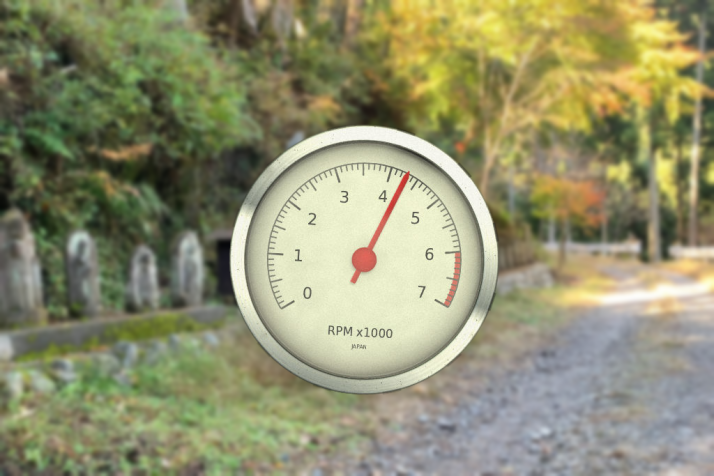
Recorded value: 4300 rpm
